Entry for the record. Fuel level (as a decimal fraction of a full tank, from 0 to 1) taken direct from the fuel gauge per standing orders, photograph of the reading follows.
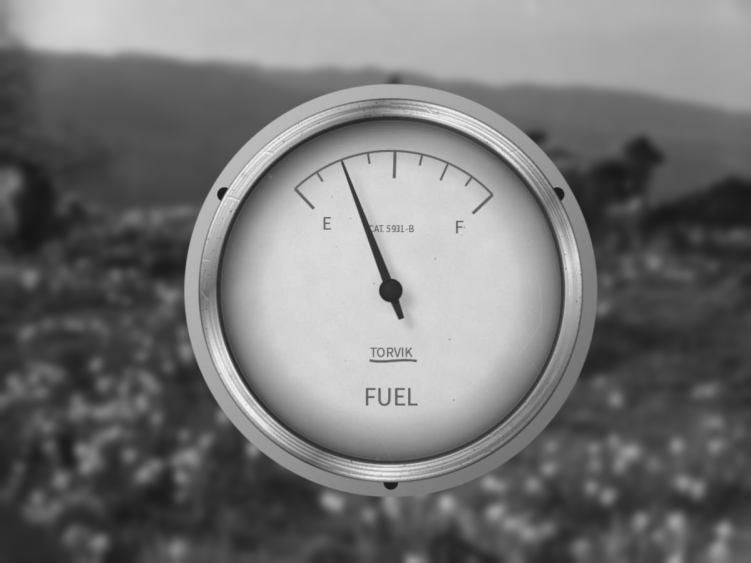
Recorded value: 0.25
